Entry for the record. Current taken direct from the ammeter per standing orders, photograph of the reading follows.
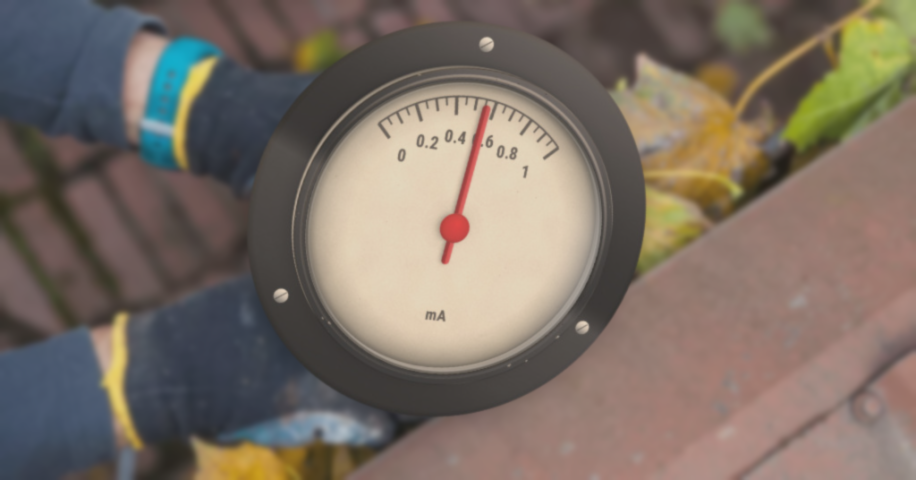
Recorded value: 0.55 mA
